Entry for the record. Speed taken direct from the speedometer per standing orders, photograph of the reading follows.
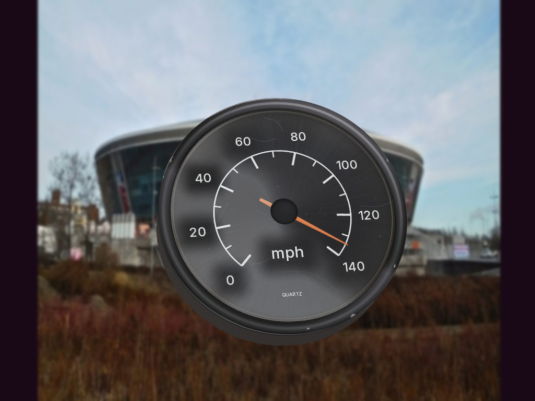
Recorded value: 135 mph
